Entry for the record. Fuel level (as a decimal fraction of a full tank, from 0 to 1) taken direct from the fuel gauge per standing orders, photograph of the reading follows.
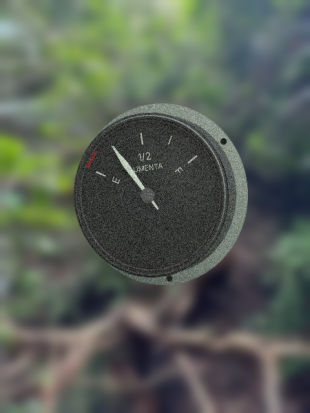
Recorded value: 0.25
